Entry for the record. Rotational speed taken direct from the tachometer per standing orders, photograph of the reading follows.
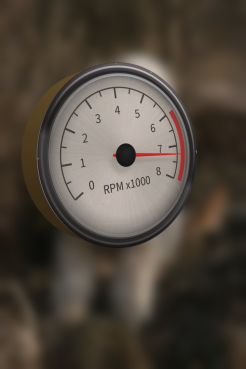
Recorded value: 7250 rpm
